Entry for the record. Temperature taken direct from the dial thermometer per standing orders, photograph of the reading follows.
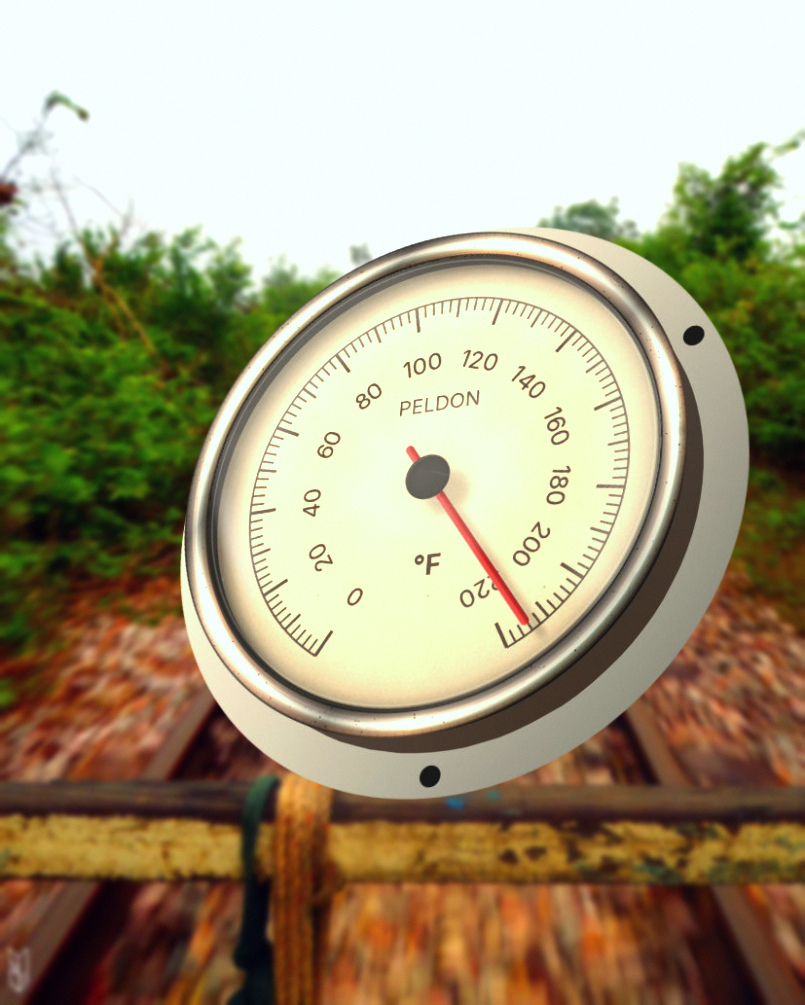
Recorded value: 214 °F
